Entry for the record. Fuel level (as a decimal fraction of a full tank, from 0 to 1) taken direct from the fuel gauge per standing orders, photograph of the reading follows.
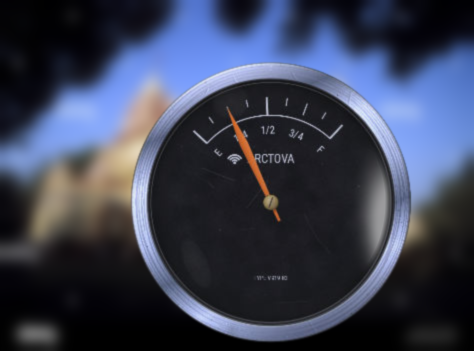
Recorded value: 0.25
